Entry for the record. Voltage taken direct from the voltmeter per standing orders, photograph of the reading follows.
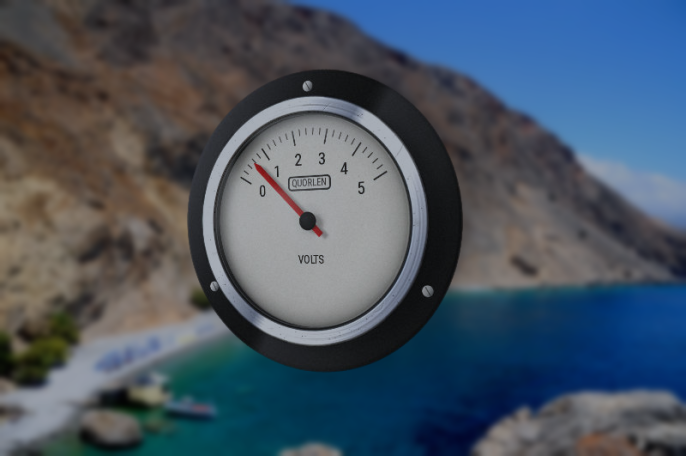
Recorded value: 0.6 V
